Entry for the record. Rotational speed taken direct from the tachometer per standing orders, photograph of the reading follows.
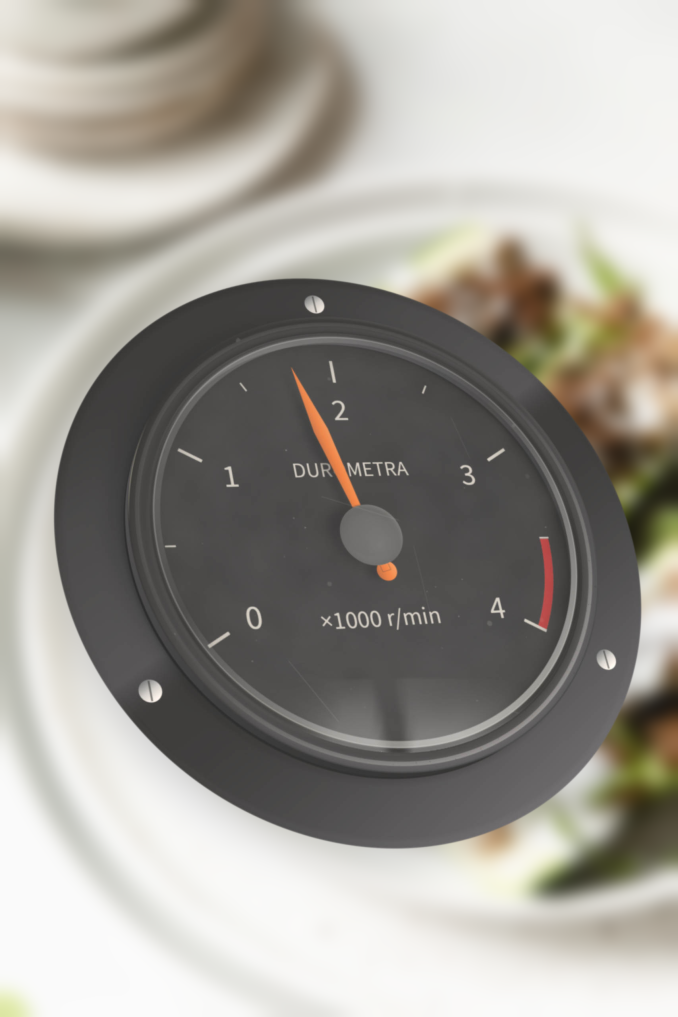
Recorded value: 1750 rpm
